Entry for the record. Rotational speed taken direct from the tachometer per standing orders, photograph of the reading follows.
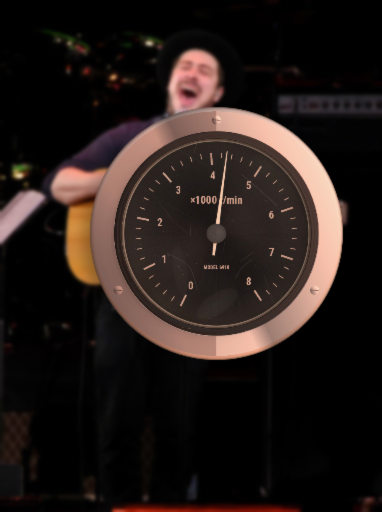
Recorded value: 4300 rpm
